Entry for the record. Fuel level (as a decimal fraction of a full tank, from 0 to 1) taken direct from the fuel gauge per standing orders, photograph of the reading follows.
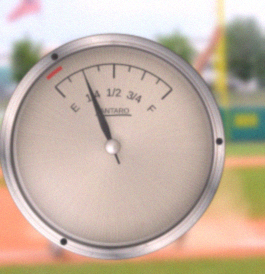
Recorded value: 0.25
